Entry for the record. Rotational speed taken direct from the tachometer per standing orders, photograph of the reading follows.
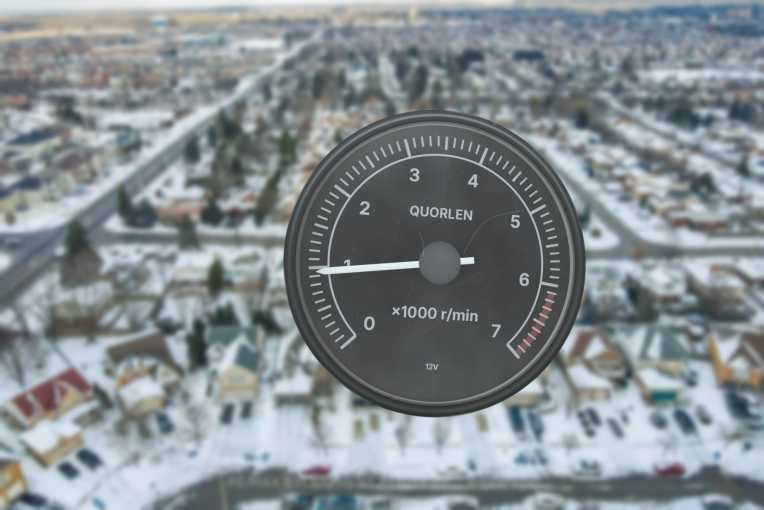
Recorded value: 950 rpm
